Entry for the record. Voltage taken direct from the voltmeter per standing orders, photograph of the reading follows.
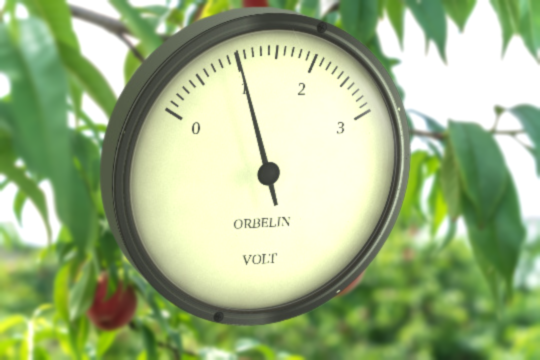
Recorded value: 1 V
